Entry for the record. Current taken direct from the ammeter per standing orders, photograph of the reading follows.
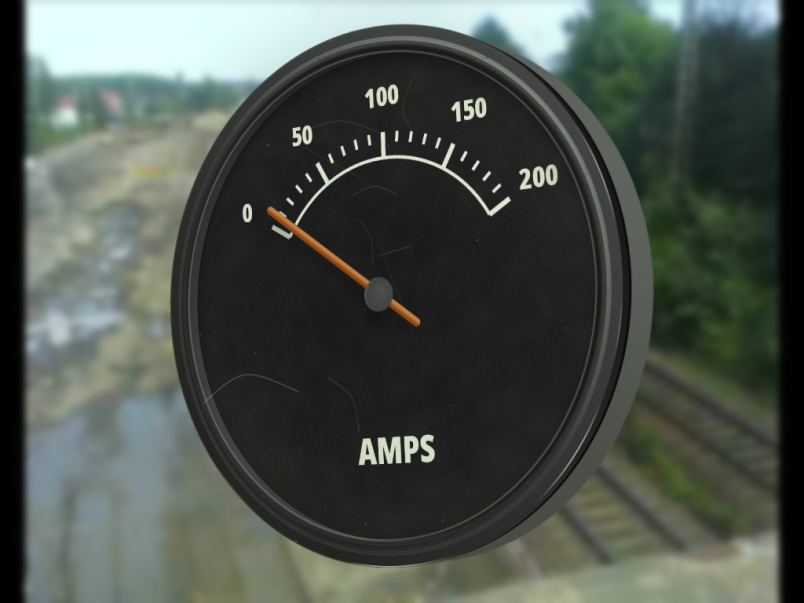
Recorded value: 10 A
